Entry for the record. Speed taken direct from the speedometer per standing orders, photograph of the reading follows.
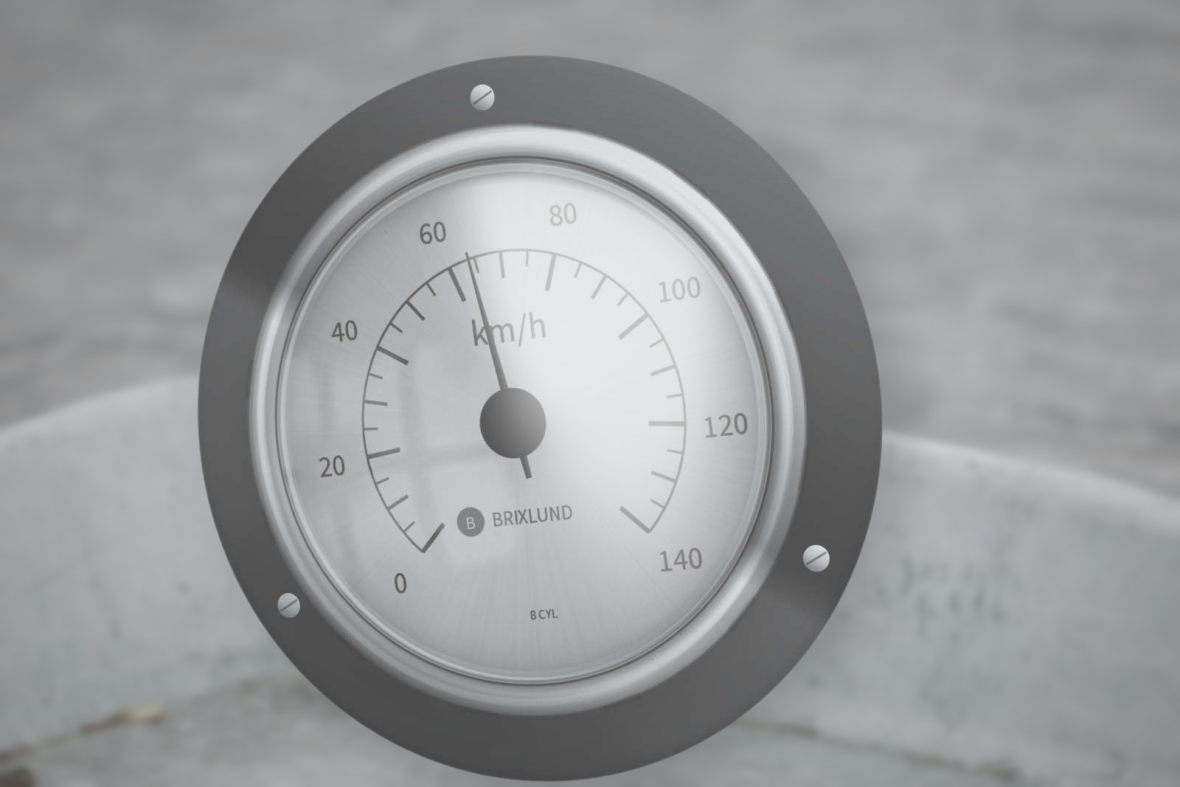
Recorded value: 65 km/h
